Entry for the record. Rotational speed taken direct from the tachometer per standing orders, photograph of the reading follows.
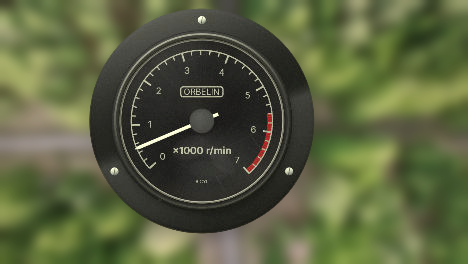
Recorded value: 500 rpm
